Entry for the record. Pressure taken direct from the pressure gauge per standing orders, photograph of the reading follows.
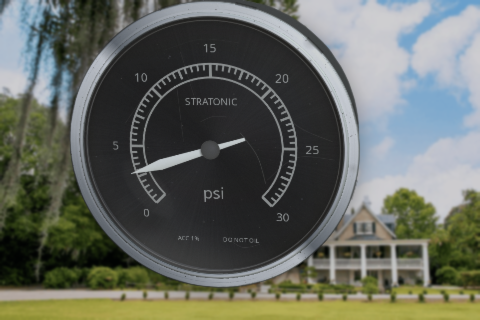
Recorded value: 3 psi
